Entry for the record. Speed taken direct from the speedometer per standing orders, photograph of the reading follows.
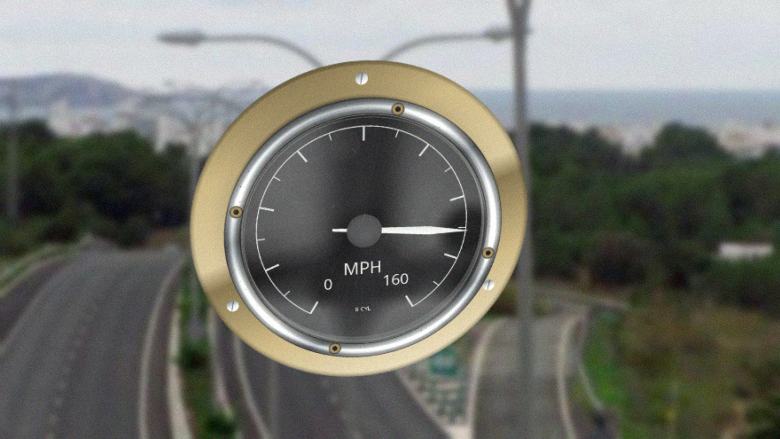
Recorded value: 130 mph
